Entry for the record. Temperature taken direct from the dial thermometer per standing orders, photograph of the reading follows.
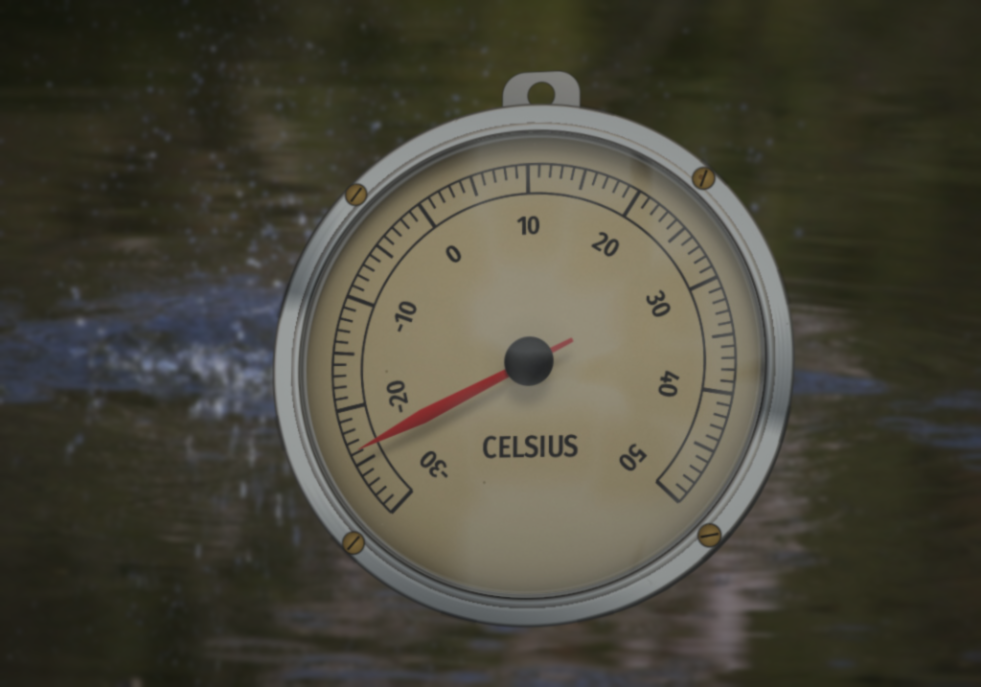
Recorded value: -24 °C
